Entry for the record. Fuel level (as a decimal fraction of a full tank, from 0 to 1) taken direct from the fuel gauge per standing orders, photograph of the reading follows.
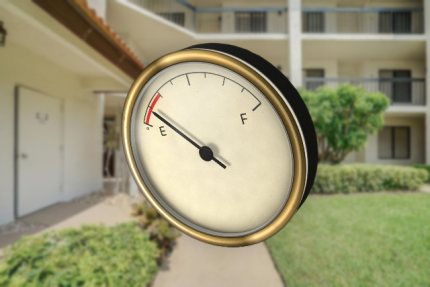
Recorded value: 0.125
